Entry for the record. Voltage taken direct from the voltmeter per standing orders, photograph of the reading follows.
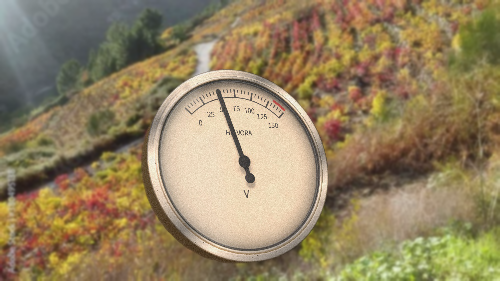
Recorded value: 50 V
